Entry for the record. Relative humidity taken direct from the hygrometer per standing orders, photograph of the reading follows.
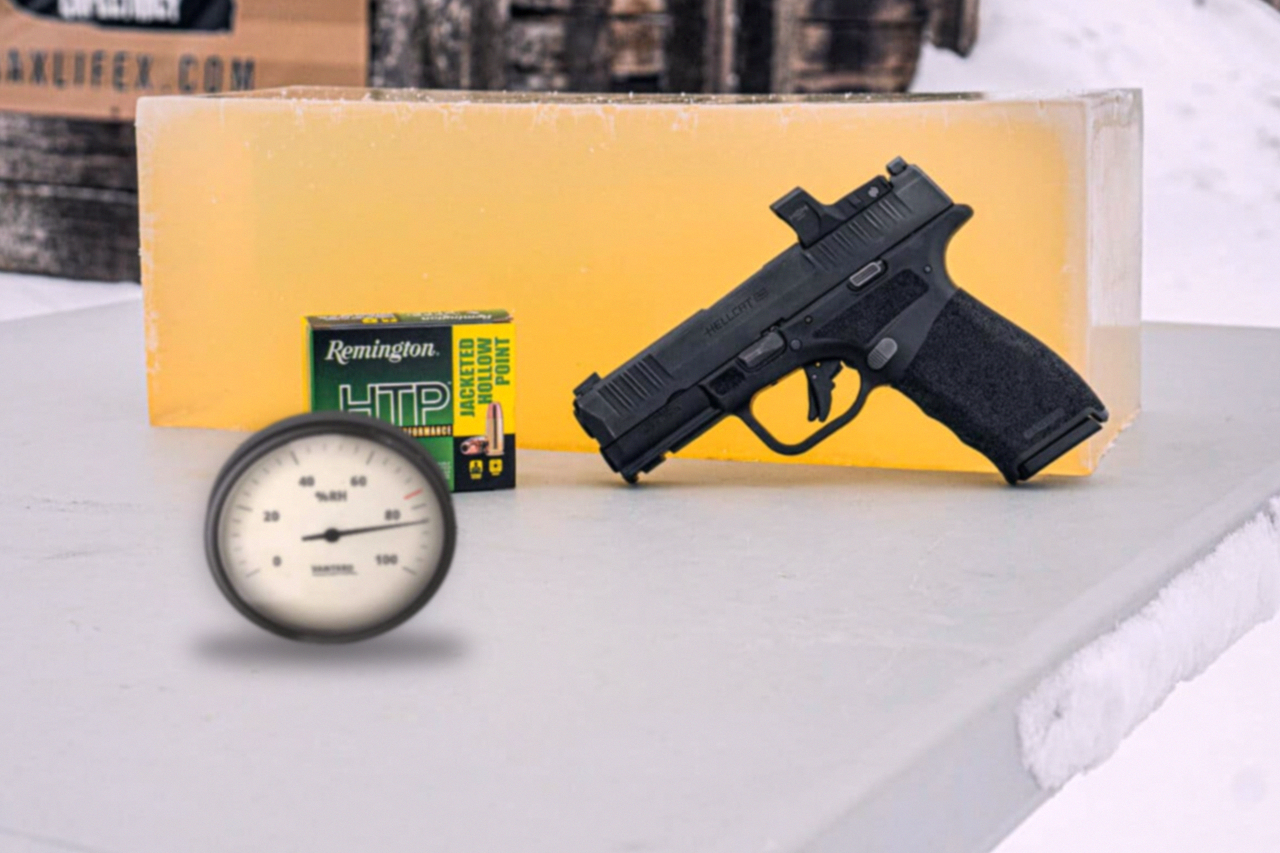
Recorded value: 84 %
